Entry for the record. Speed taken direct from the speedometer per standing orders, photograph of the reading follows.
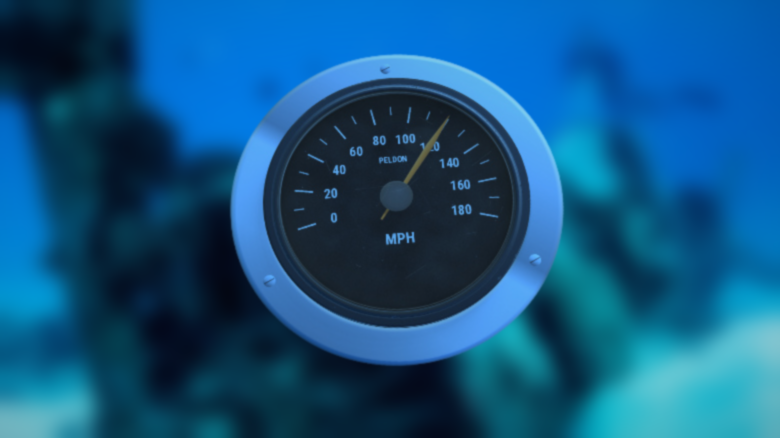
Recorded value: 120 mph
